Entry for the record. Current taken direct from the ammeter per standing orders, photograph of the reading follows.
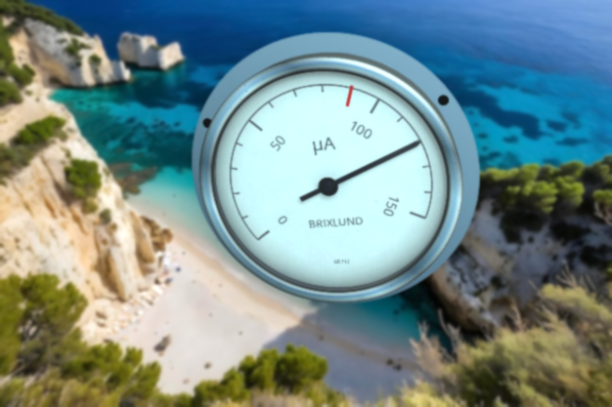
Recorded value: 120 µA
